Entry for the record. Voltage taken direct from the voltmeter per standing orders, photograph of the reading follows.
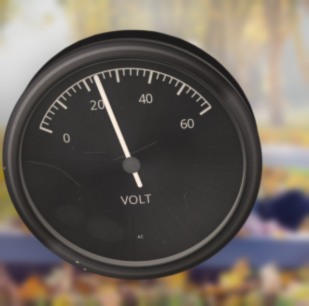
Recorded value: 24 V
